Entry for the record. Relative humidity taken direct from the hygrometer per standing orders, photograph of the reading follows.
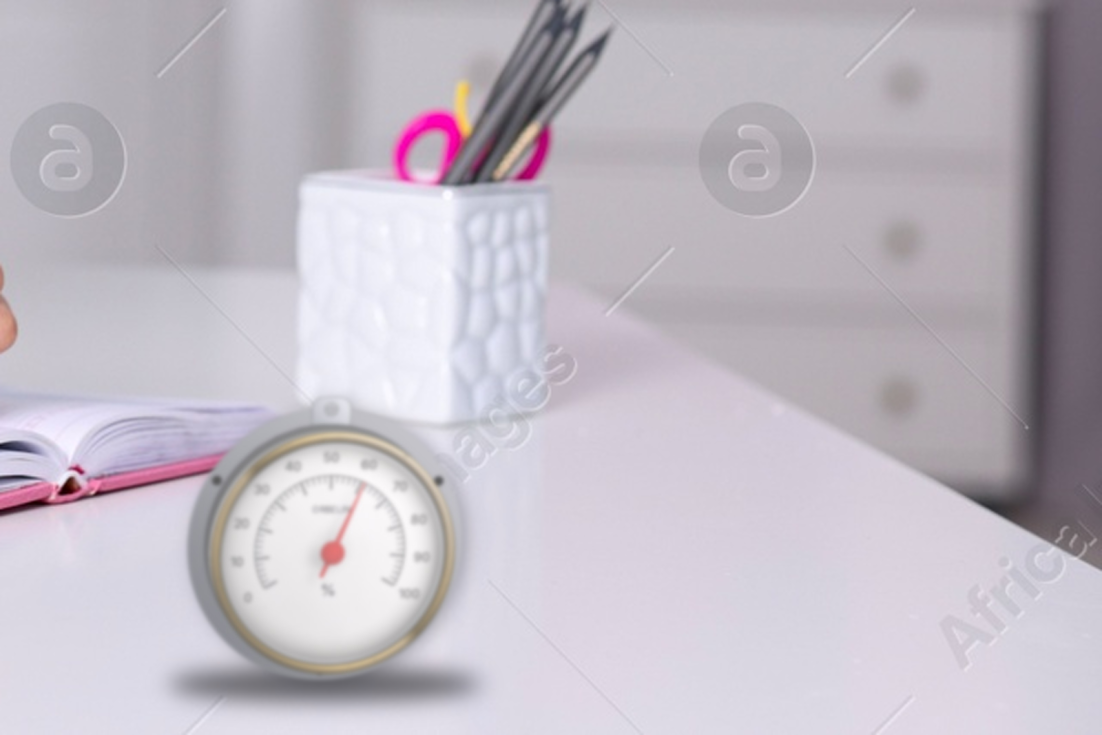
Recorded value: 60 %
